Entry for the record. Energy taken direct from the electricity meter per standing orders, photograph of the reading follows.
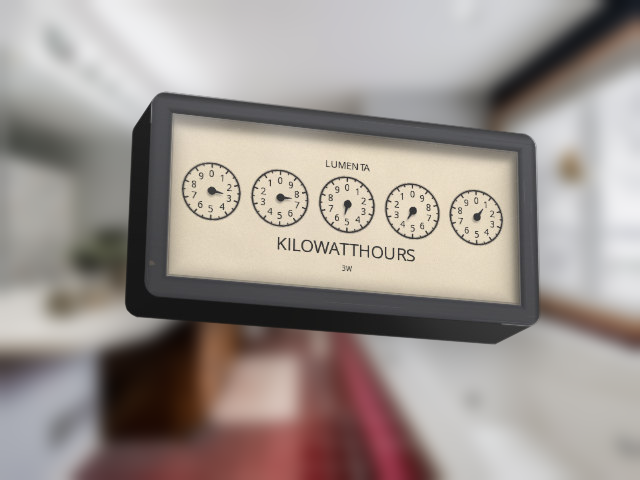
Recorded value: 27541 kWh
